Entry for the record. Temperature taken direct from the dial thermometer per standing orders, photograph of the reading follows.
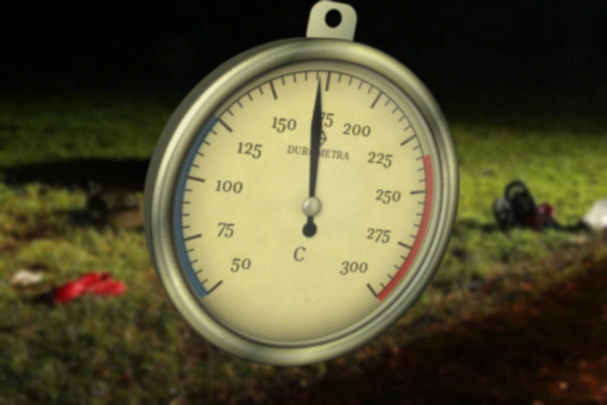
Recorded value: 170 °C
